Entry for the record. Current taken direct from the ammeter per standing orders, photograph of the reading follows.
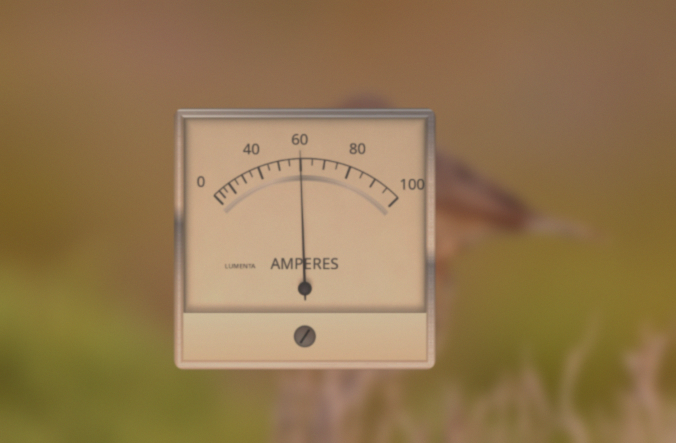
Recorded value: 60 A
